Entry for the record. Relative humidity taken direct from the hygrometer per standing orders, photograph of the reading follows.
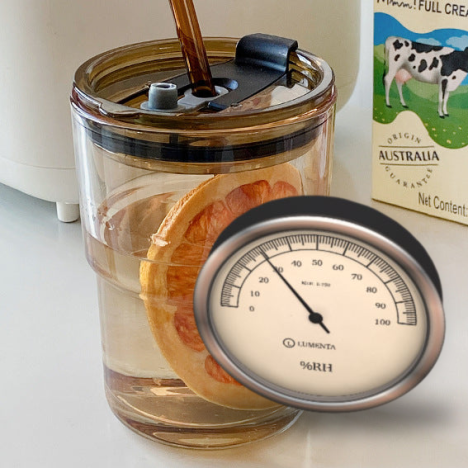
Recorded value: 30 %
